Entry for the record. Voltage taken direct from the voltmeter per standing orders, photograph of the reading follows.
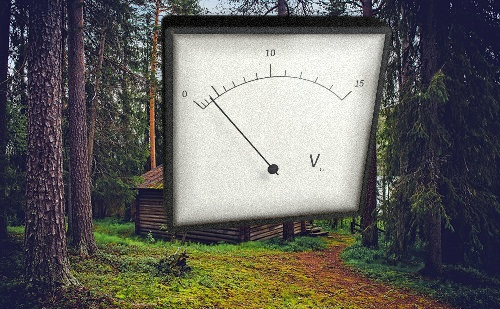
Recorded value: 4 V
